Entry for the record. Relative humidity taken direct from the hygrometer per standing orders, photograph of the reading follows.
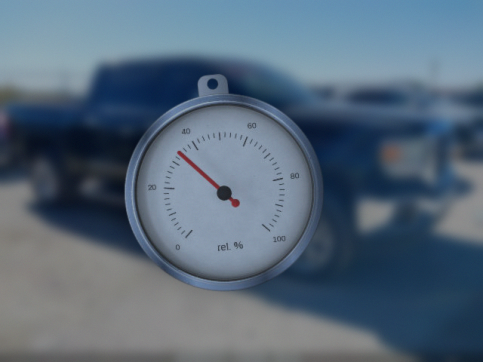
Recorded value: 34 %
